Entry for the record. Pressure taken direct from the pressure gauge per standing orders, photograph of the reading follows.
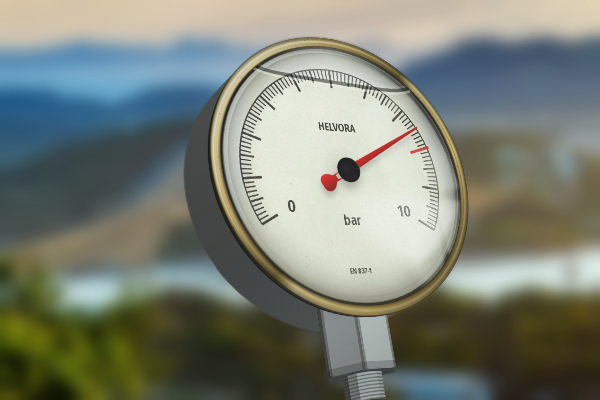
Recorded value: 7.5 bar
